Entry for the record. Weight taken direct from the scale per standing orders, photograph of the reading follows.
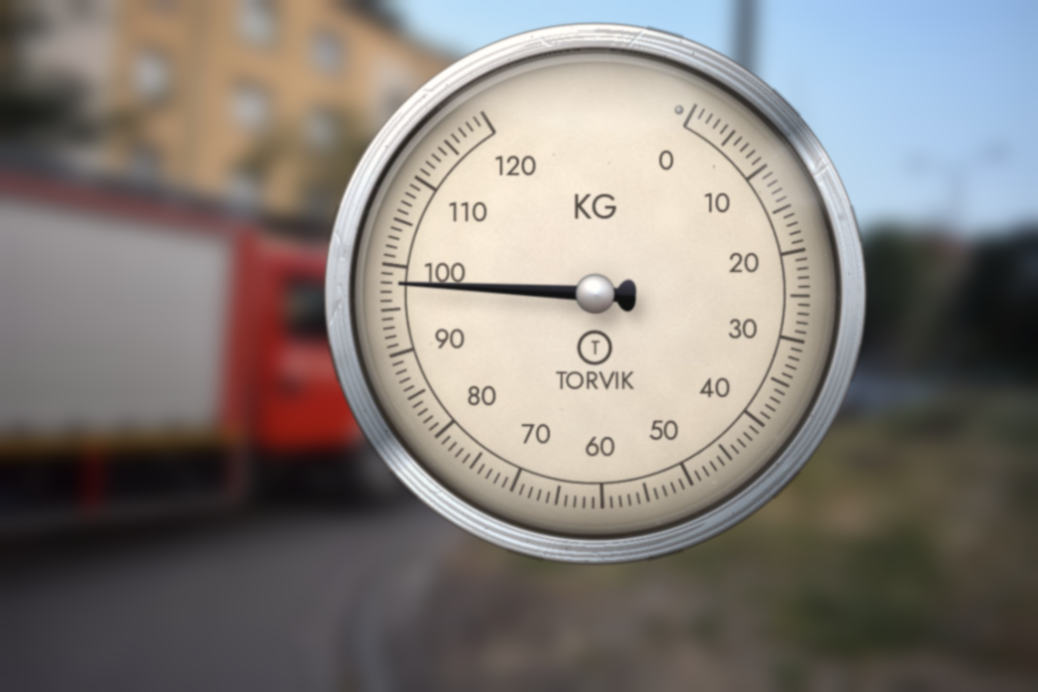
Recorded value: 98 kg
